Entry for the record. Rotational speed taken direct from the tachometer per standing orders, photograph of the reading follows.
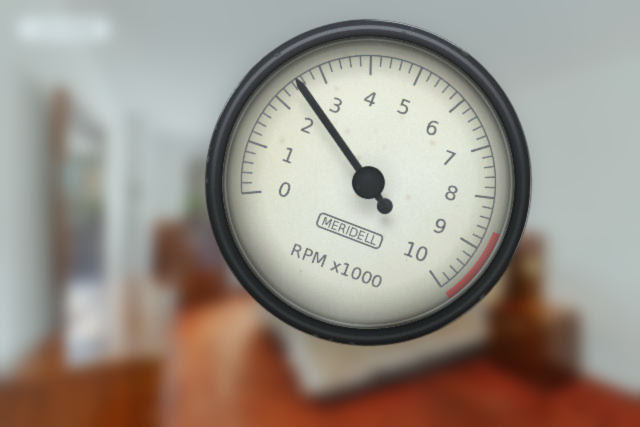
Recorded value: 2500 rpm
